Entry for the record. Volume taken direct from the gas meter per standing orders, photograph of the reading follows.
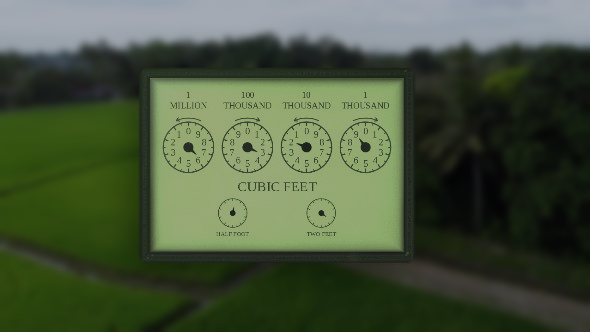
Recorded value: 631900 ft³
